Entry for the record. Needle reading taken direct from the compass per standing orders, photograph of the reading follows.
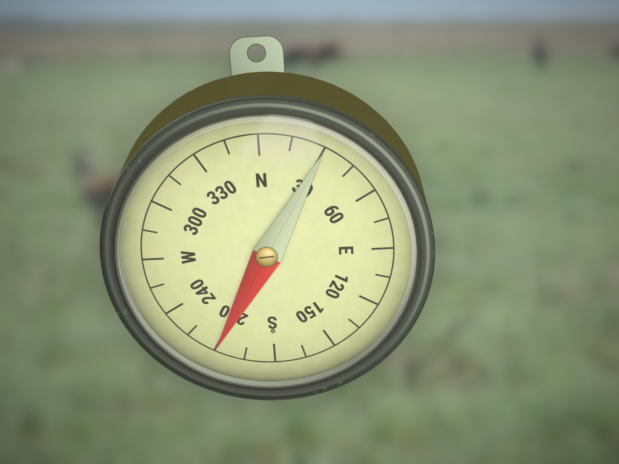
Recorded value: 210 °
